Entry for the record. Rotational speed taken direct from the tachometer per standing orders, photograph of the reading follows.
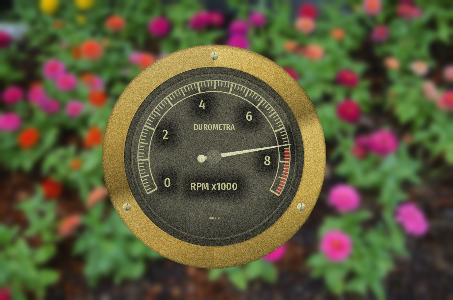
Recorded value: 7500 rpm
